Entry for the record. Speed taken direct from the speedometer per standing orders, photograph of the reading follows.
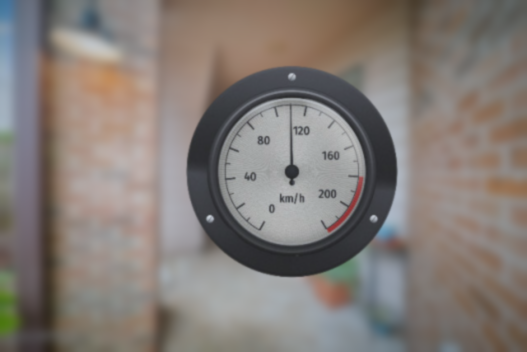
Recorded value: 110 km/h
